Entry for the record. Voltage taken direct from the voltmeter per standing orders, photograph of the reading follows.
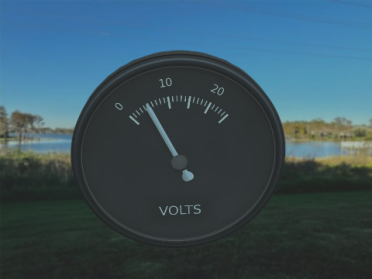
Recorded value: 5 V
